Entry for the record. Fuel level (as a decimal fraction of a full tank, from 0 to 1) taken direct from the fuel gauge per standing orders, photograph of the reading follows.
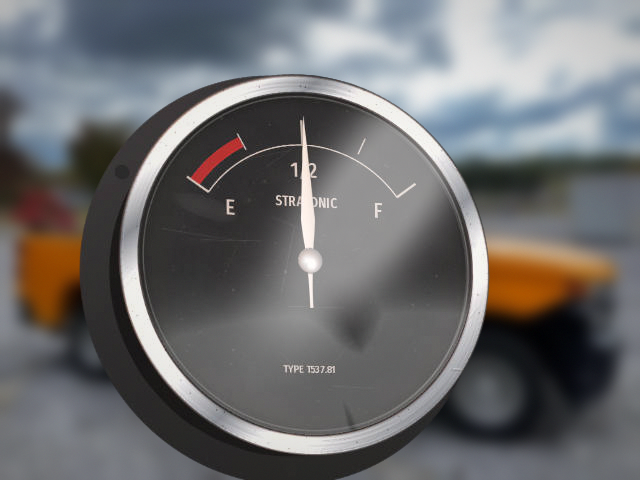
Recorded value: 0.5
